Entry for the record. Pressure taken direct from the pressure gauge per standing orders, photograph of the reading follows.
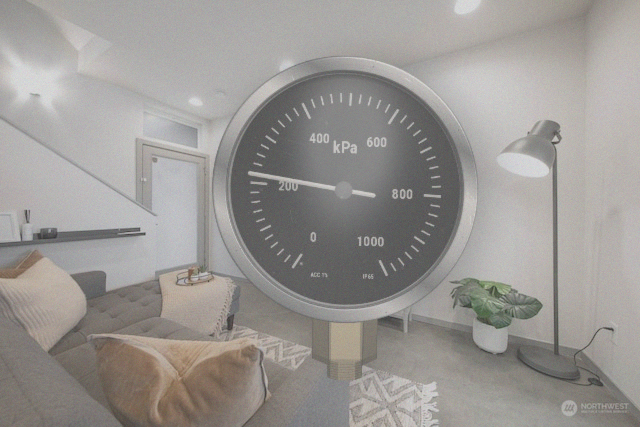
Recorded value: 220 kPa
